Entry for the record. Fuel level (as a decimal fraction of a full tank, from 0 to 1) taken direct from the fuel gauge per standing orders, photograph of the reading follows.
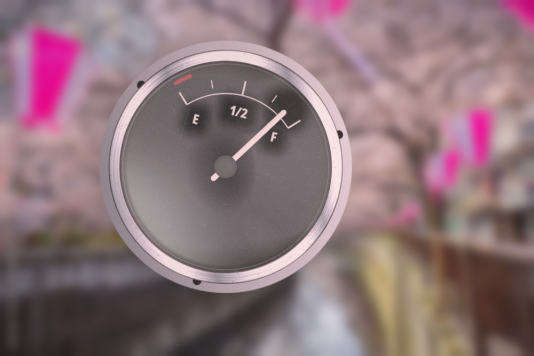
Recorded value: 0.875
